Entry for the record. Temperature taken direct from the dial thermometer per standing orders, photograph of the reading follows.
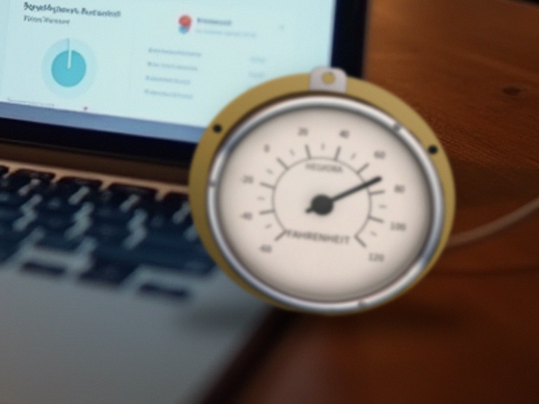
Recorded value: 70 °F
